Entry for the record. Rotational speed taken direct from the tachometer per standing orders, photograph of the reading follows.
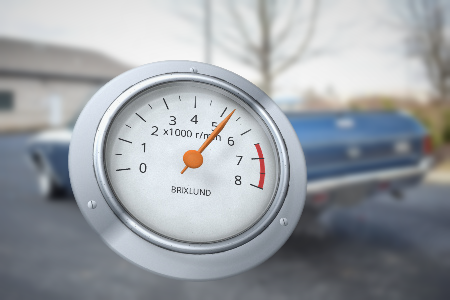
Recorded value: 5250 rpm
